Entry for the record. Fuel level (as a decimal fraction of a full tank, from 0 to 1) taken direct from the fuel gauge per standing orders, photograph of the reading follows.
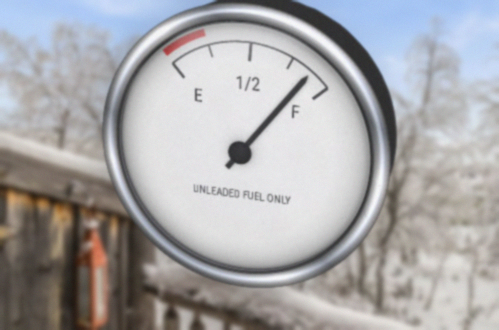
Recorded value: 0.875
